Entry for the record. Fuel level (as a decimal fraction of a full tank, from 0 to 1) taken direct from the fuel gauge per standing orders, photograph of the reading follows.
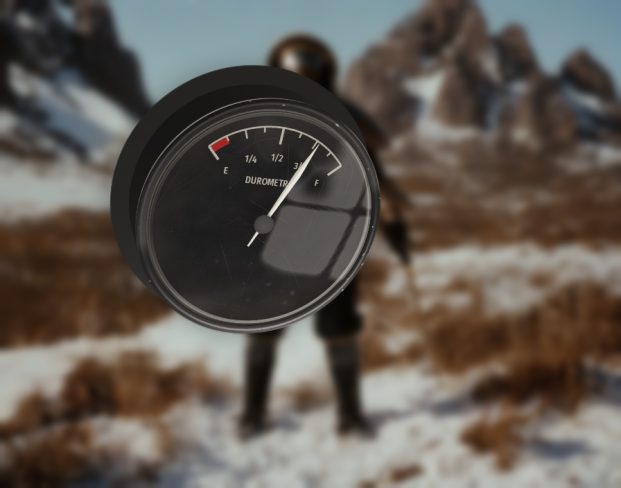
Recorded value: 0.75
